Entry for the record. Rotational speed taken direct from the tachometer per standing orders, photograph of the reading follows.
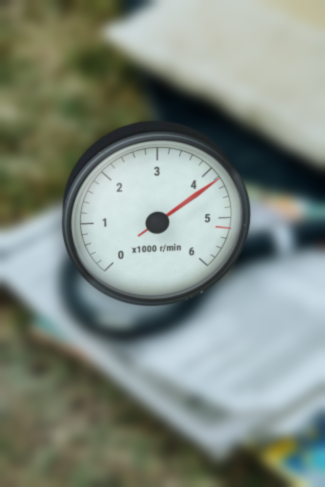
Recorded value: 4200 rpm
